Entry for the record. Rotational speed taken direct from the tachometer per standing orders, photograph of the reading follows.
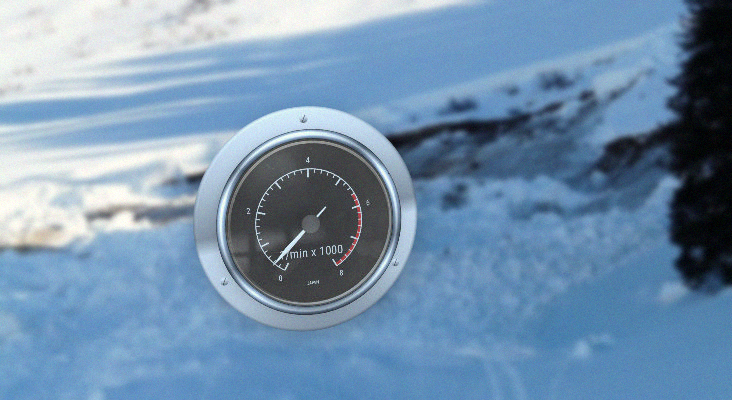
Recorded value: 400 rpm
